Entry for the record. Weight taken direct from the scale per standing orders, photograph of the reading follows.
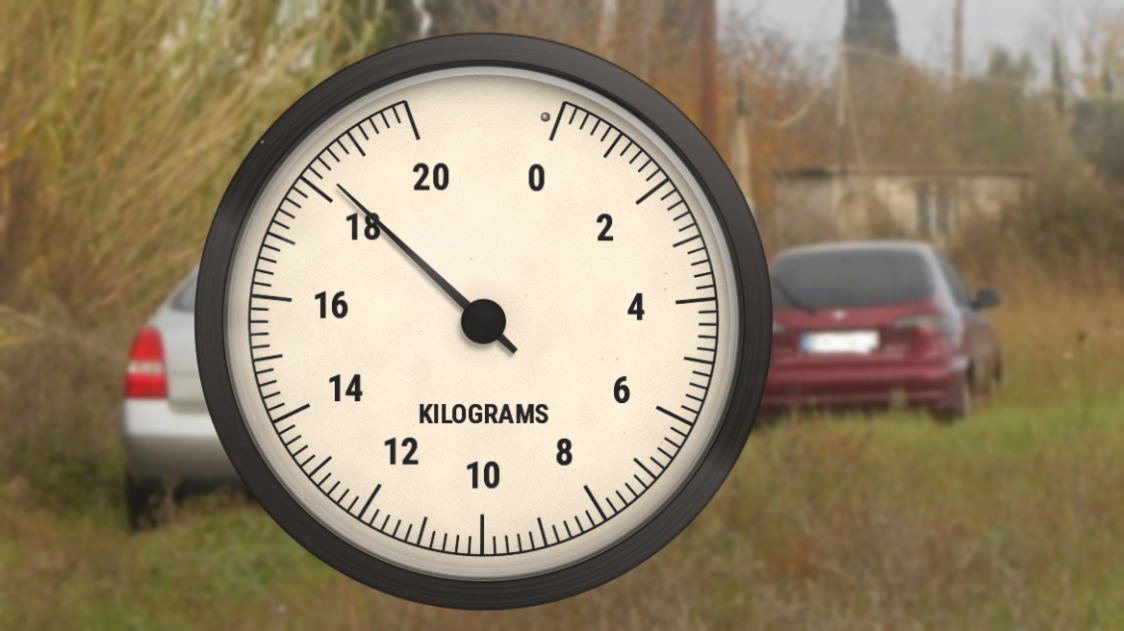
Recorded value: 18.3 kg
